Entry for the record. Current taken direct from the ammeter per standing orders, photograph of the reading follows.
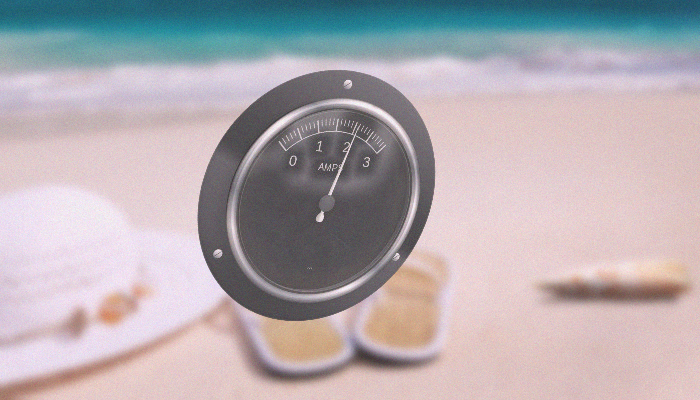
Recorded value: 2 A
